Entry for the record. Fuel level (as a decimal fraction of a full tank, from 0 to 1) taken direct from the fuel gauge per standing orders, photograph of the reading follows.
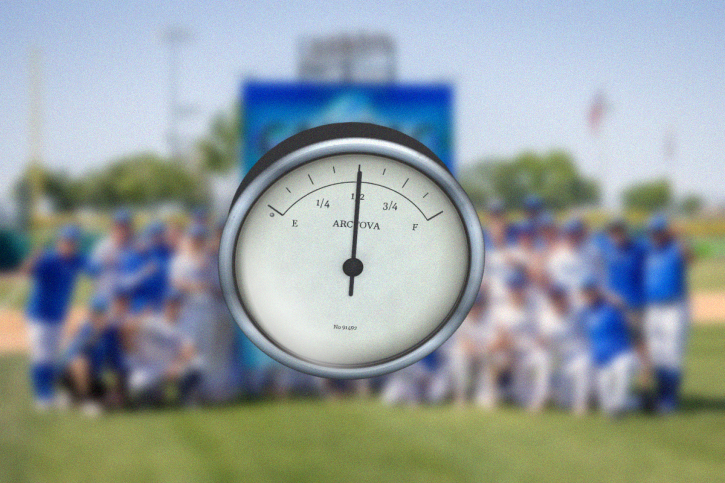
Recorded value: 0.5
